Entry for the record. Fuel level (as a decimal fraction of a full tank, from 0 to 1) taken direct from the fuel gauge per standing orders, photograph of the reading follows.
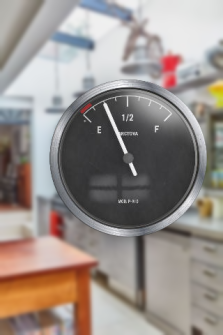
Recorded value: 0.25
